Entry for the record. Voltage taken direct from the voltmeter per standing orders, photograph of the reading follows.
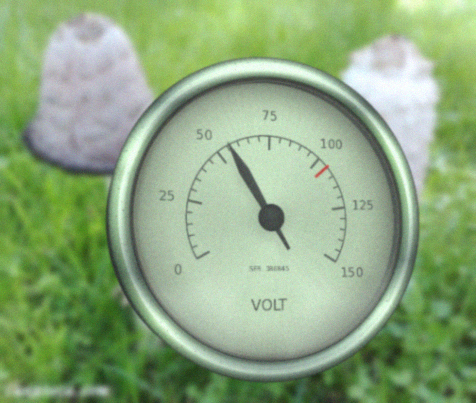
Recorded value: 55 V
